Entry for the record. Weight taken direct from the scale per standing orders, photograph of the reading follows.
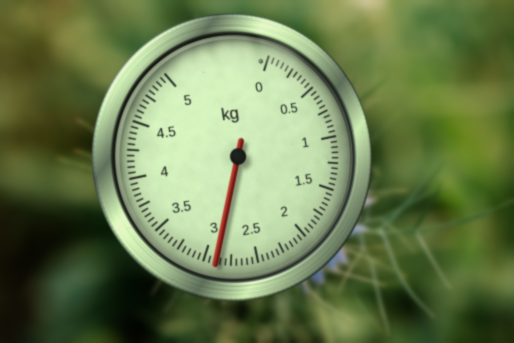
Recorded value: 2.9 kg
